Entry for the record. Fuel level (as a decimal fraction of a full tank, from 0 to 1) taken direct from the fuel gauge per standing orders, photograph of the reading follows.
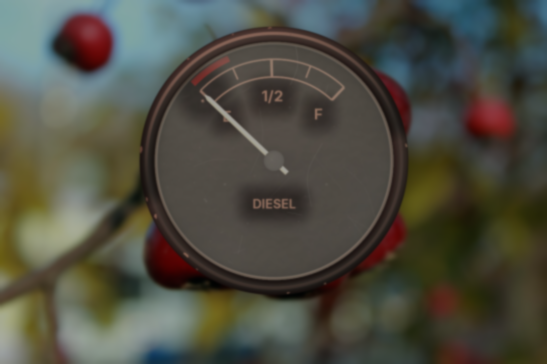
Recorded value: 0
